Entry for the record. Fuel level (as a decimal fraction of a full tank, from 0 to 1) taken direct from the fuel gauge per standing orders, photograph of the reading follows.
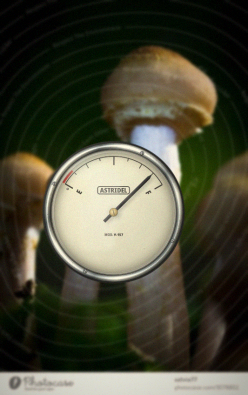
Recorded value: 0.875
